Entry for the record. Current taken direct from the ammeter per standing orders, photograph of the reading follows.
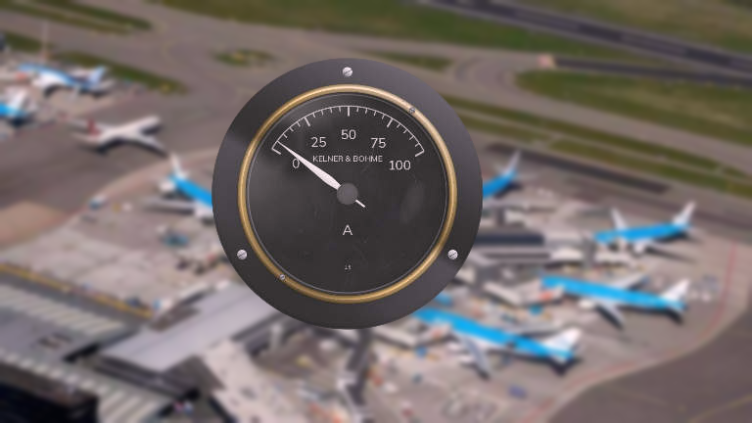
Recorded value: 5 A
